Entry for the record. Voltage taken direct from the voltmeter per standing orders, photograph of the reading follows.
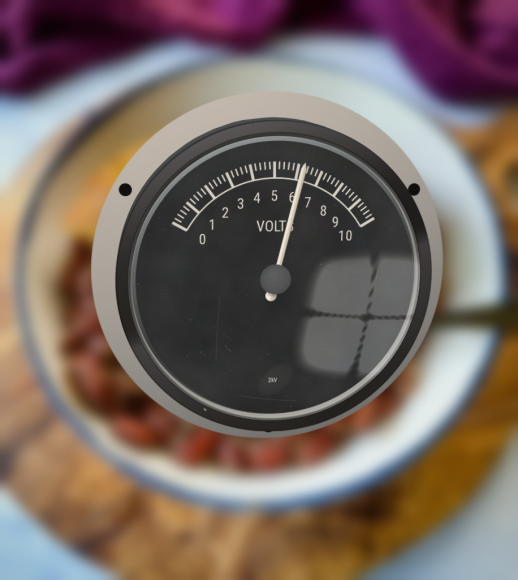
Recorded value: 6.2 V
